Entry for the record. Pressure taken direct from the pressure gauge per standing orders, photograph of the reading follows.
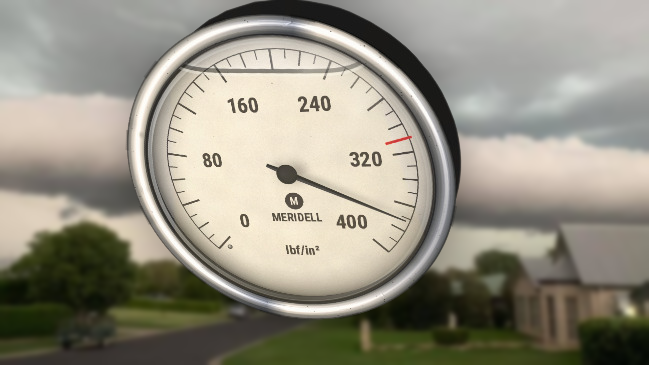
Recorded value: 370 psi
